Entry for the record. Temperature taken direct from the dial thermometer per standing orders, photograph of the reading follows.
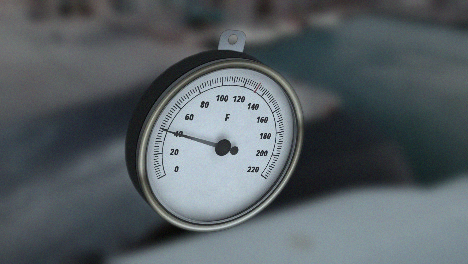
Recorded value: 40 °F
